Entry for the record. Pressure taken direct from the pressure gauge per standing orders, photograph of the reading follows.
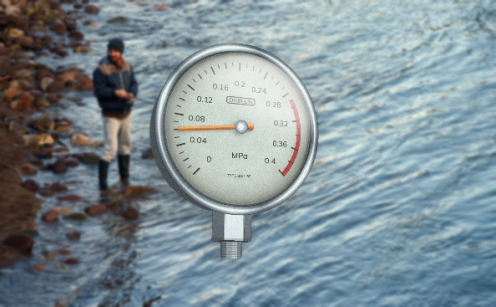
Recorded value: 0.06 MPa
